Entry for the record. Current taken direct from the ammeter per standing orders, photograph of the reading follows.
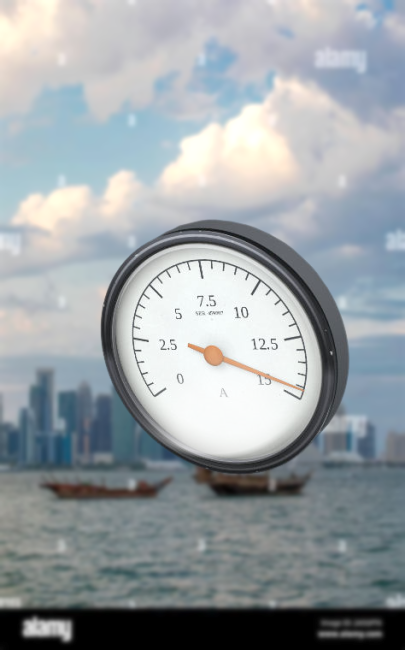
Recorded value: 14.5 A
